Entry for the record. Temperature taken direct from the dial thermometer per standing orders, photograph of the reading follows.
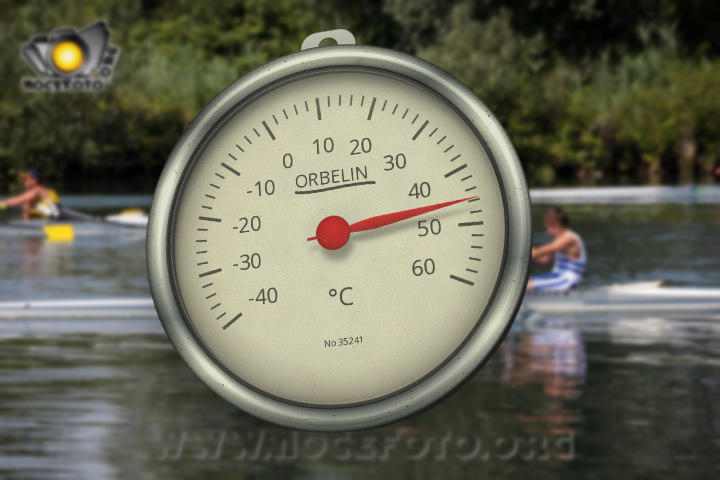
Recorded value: 46 °C
